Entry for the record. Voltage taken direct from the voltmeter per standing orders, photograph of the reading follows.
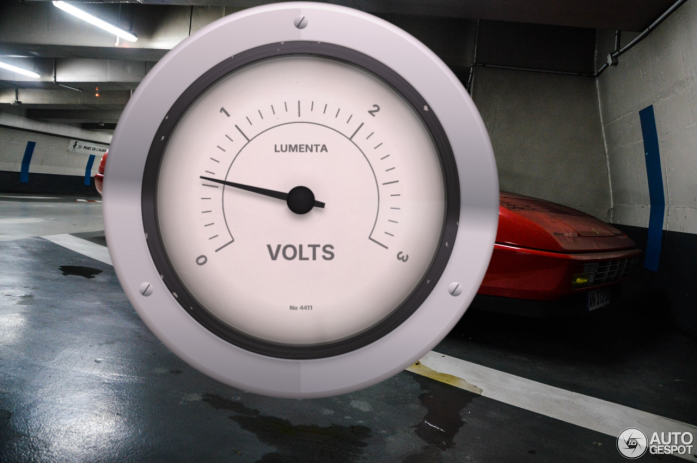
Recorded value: 0.55 V
